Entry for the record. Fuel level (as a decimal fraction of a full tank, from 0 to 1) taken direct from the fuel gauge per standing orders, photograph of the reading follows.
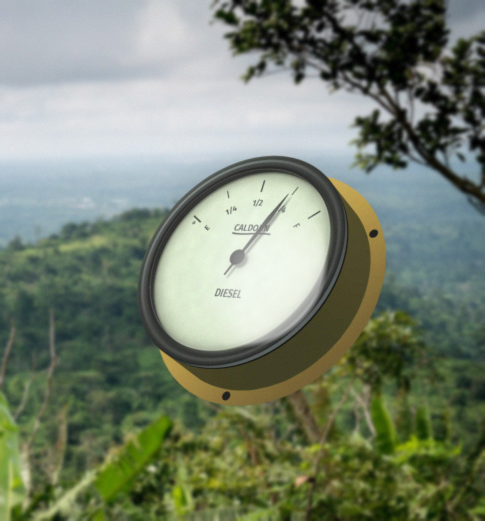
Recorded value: 0.75
